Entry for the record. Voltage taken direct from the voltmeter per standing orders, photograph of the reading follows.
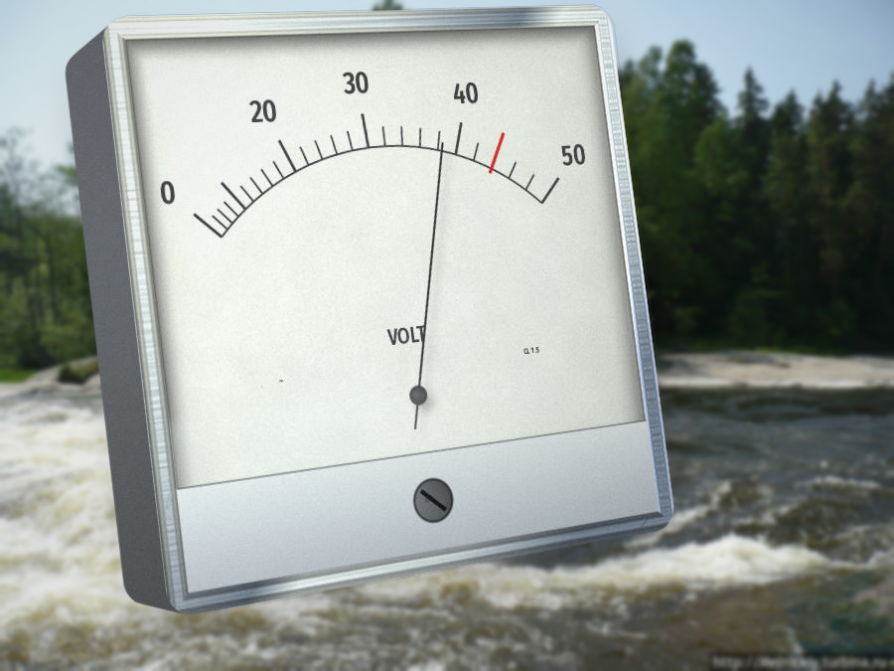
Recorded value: 38 V
